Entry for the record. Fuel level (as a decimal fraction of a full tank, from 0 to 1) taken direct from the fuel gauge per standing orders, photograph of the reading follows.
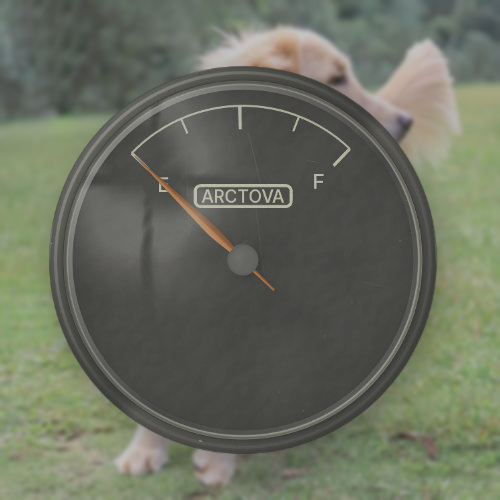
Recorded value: 0
